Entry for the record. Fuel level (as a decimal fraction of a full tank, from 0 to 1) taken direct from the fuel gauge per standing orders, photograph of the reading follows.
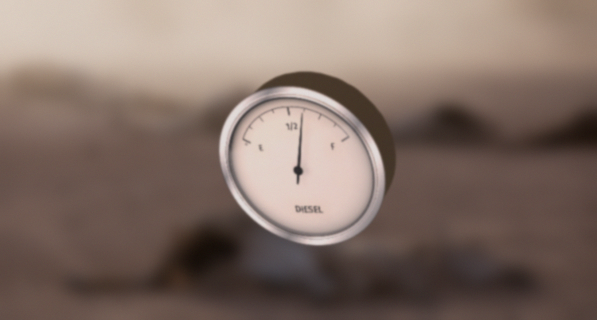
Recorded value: 0.625
